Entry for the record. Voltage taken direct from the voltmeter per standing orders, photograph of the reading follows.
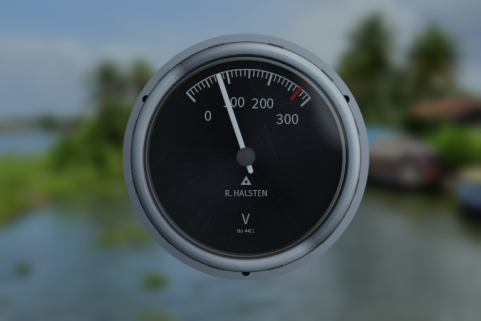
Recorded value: 80 V
